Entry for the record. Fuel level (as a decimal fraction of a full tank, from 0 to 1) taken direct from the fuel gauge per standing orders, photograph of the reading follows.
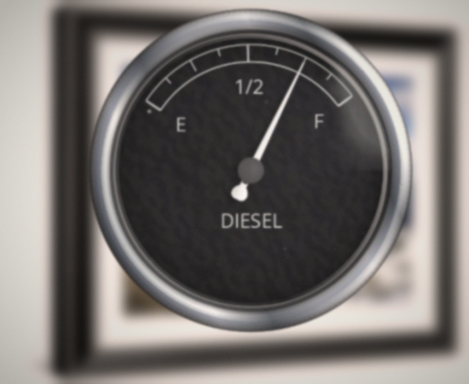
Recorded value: 0.75
